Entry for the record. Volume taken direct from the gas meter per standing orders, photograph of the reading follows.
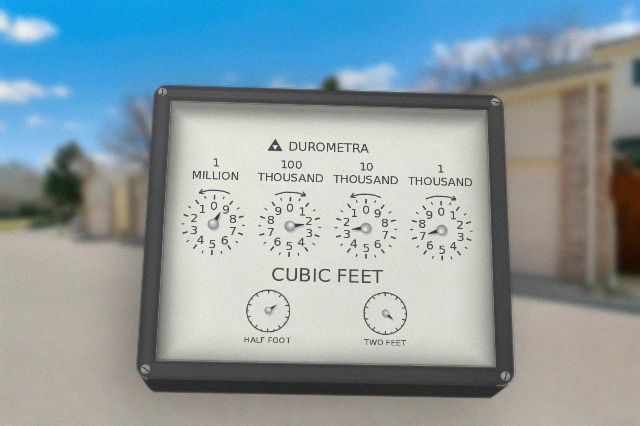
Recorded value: 922700 ft³
